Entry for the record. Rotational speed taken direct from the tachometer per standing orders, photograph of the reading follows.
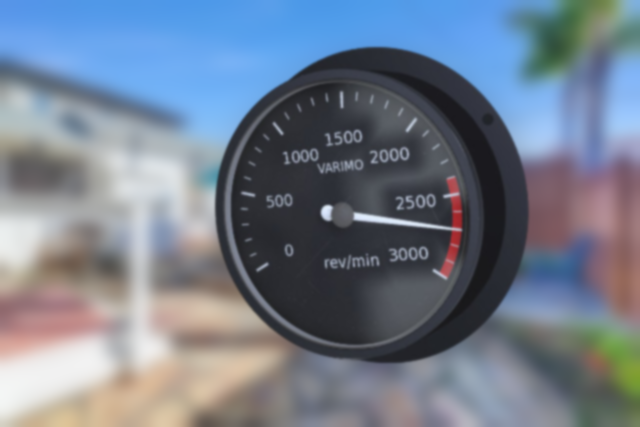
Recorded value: 2700 rpm
